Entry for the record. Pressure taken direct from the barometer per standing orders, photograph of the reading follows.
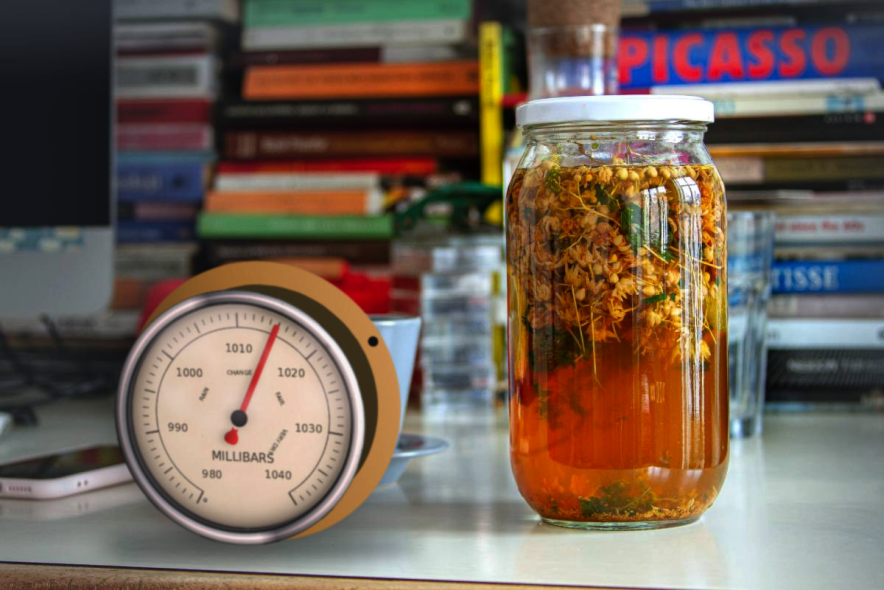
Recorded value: 1015 mbar
